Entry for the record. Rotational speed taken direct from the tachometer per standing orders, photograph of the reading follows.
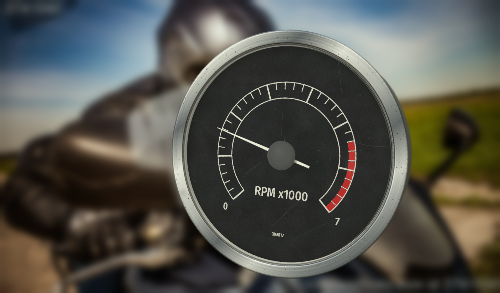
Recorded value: 1600 rpm
